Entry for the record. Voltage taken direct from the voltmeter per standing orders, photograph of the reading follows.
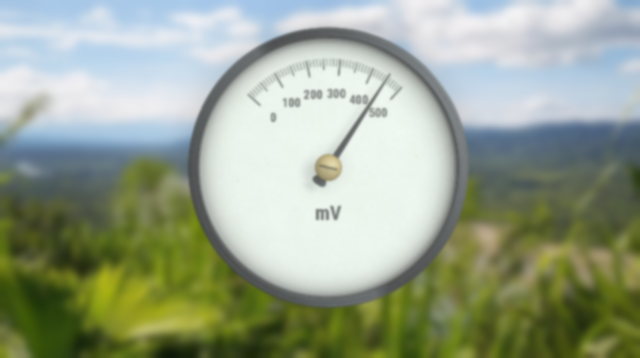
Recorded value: 450 mV
